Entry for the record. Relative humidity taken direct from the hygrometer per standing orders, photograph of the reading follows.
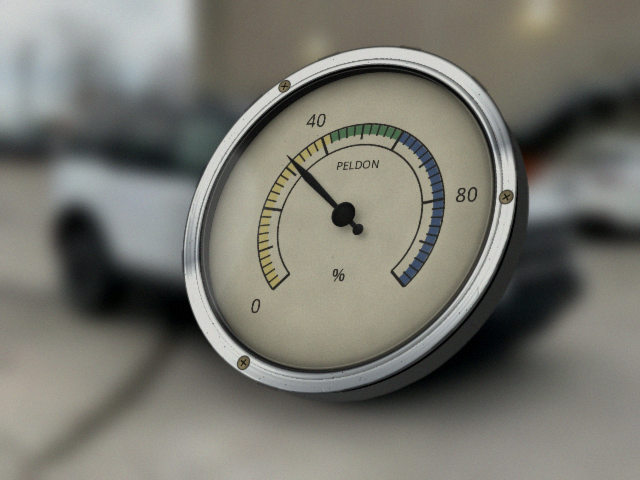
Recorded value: 32 %
